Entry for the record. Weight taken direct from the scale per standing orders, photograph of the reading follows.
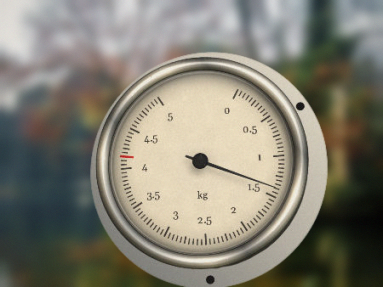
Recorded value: 1.4 kg
